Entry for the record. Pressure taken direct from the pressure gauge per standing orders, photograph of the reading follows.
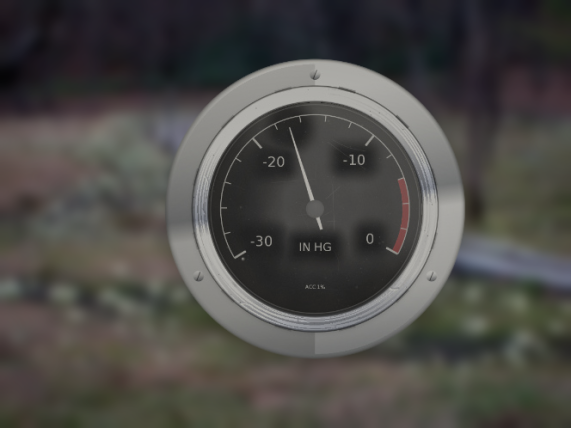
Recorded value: -17 inHg
